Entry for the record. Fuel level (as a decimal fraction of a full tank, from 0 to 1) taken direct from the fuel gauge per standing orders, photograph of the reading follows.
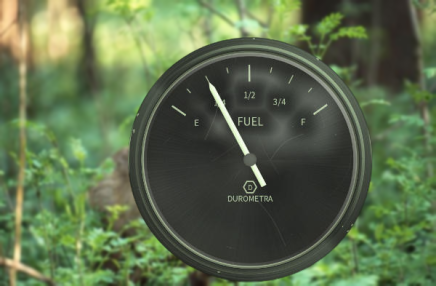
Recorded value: 0.25
